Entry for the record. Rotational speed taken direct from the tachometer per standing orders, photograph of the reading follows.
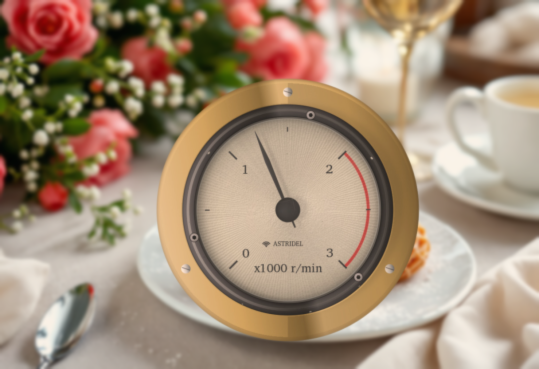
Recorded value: 1250 rpm
